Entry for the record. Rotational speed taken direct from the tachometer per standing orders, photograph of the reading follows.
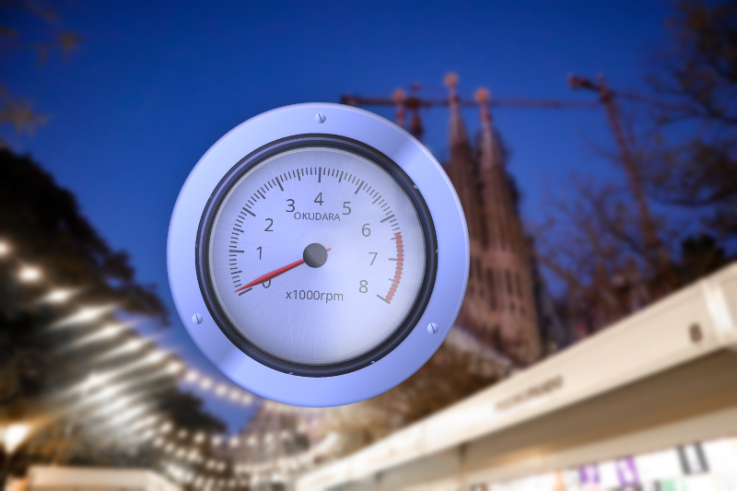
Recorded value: 100 rpm
